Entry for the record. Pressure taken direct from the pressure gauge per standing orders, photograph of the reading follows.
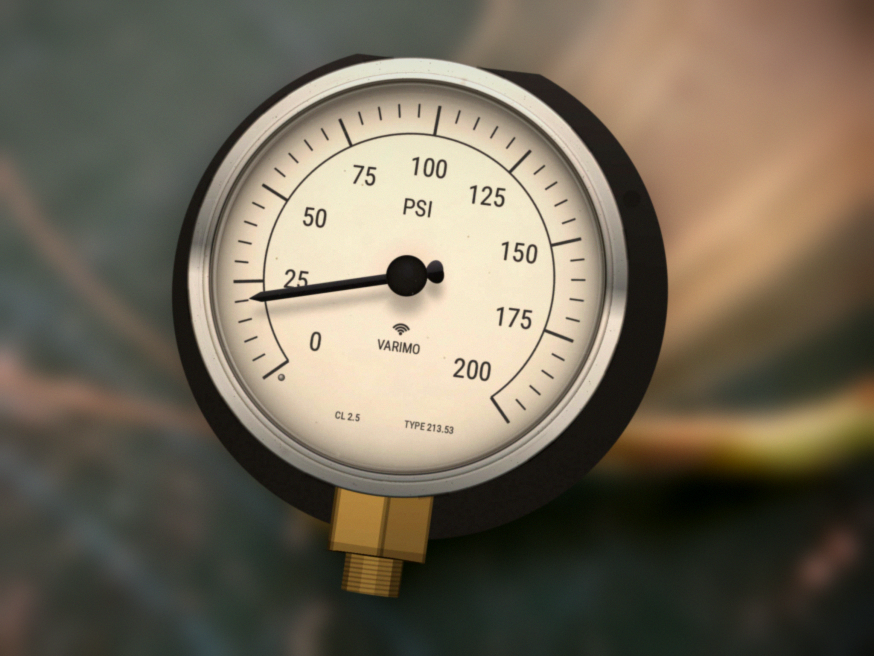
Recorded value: 20 psi
